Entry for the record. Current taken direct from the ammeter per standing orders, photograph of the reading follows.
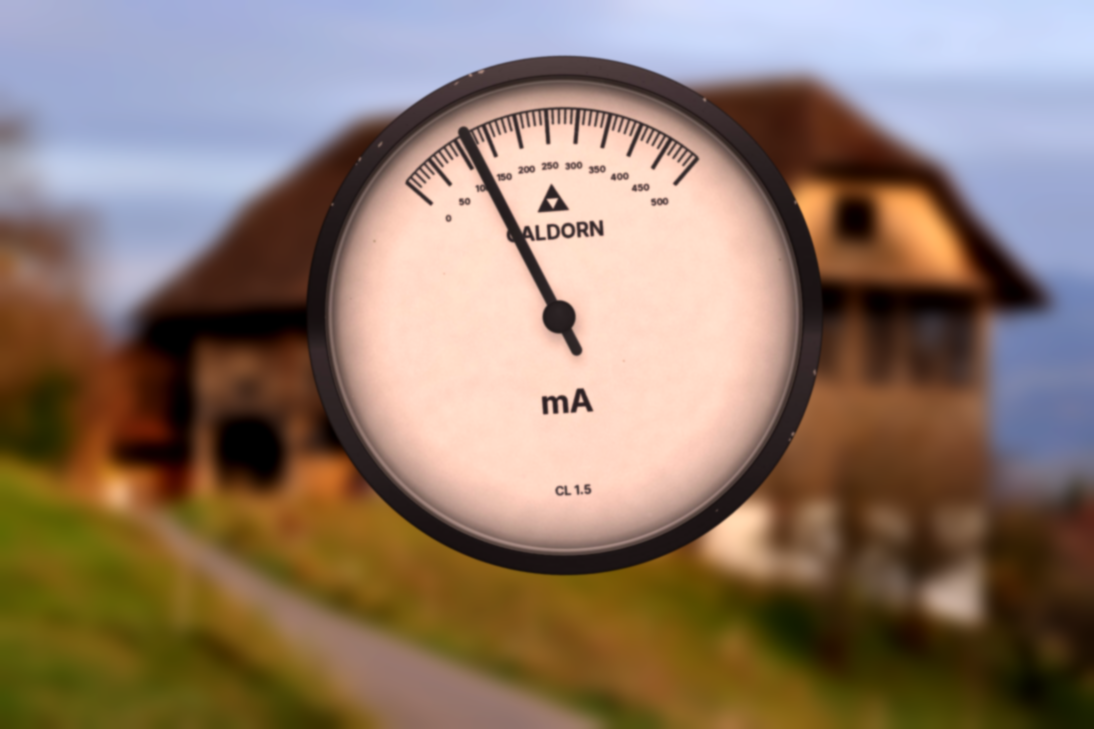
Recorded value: 120 mA
